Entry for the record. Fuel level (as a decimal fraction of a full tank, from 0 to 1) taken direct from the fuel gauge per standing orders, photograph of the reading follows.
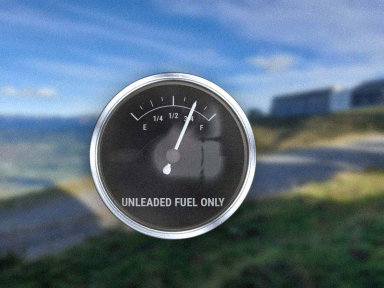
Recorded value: 0.75
